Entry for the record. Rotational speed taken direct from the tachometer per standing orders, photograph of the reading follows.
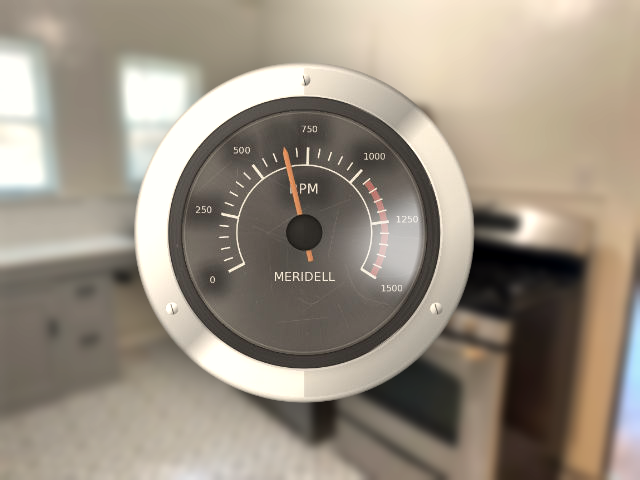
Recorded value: 650 rpm
